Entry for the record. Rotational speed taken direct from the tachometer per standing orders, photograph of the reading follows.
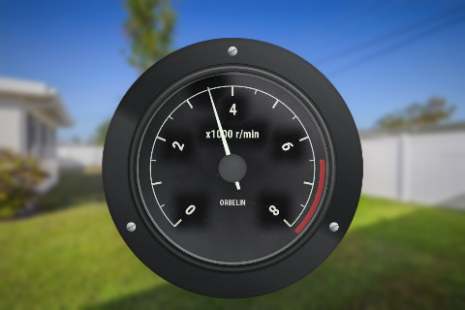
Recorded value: 3500 rpm
